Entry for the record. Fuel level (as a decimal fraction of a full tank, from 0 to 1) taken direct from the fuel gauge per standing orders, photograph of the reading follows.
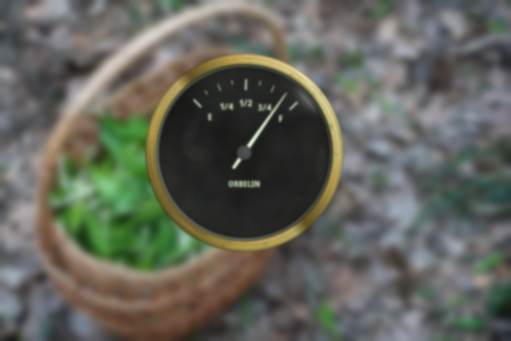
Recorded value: 0.875
